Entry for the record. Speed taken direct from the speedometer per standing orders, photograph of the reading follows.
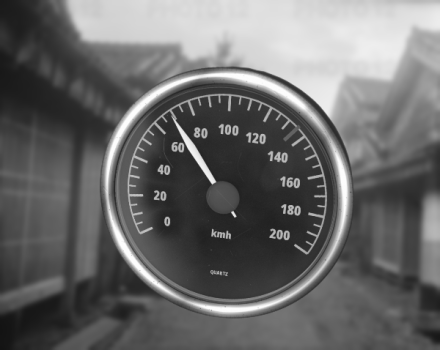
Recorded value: 70 km/h
